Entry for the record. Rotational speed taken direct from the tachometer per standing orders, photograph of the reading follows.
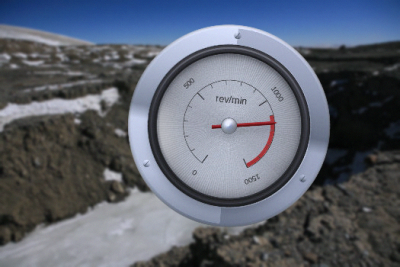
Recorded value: 1150 rpm
